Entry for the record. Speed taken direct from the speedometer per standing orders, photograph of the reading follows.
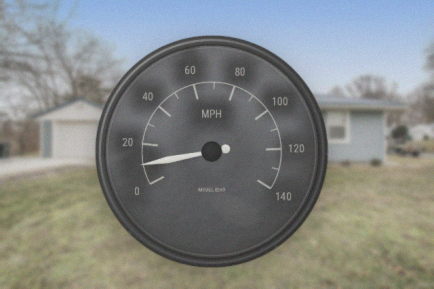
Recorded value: 10 mph
